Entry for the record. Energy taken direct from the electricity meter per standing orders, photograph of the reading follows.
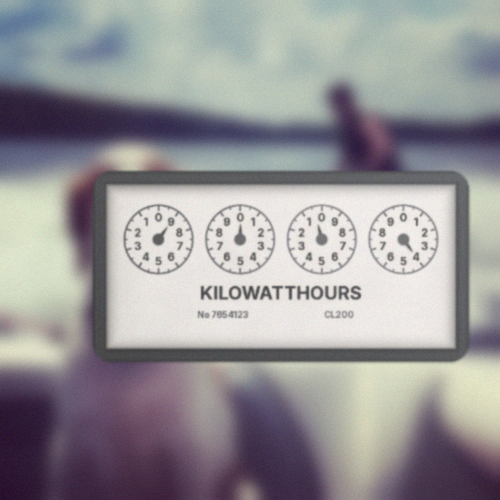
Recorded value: 9004 kWh
